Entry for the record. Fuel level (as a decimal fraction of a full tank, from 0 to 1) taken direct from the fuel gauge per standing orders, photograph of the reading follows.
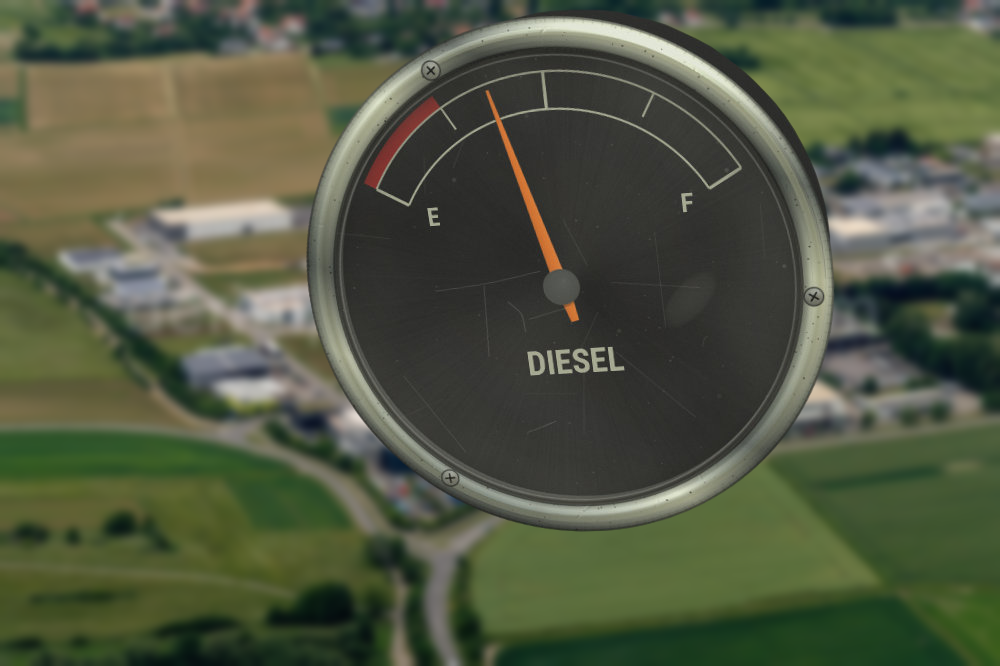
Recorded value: 0.375
